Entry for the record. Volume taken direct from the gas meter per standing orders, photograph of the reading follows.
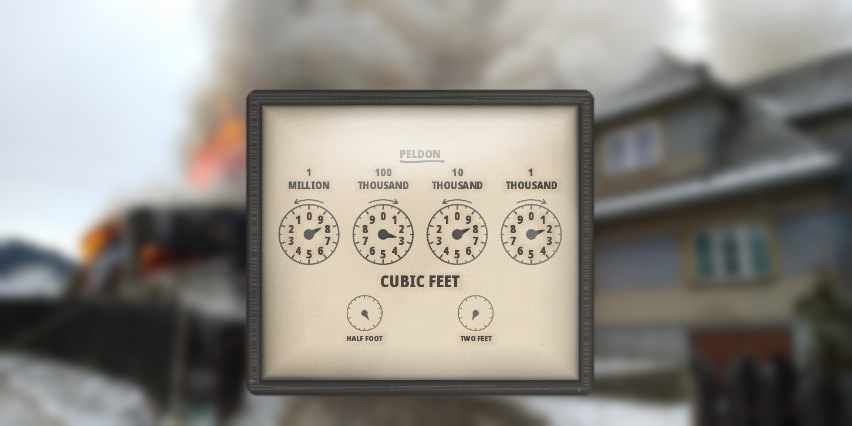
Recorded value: 828200 ft³
